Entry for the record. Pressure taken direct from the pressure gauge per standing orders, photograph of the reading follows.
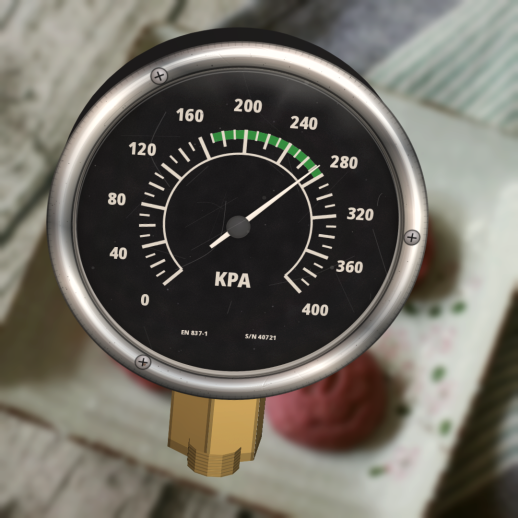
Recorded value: 270 kPa
